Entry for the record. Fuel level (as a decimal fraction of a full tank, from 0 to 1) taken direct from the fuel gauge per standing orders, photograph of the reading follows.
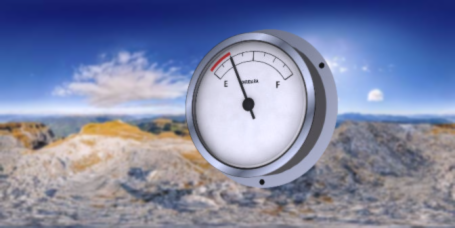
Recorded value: 0.25
